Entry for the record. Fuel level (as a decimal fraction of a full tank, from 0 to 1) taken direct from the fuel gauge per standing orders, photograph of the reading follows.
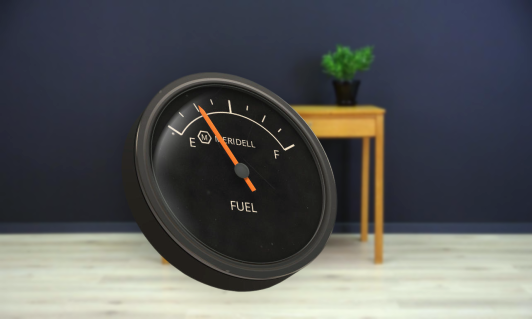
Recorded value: 0.25
